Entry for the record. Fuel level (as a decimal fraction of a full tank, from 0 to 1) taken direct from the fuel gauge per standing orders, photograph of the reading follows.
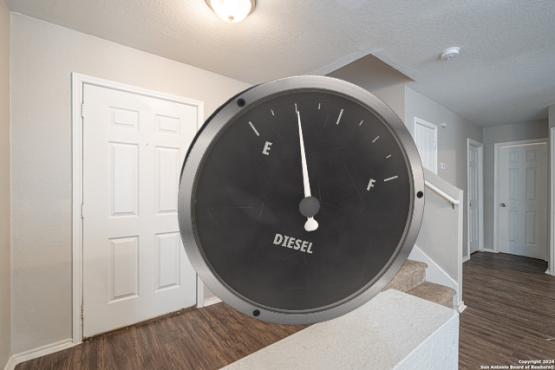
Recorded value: 0.25
